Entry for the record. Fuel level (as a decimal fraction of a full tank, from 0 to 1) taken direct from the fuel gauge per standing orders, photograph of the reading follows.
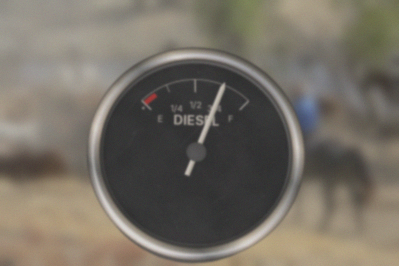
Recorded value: 0.75
